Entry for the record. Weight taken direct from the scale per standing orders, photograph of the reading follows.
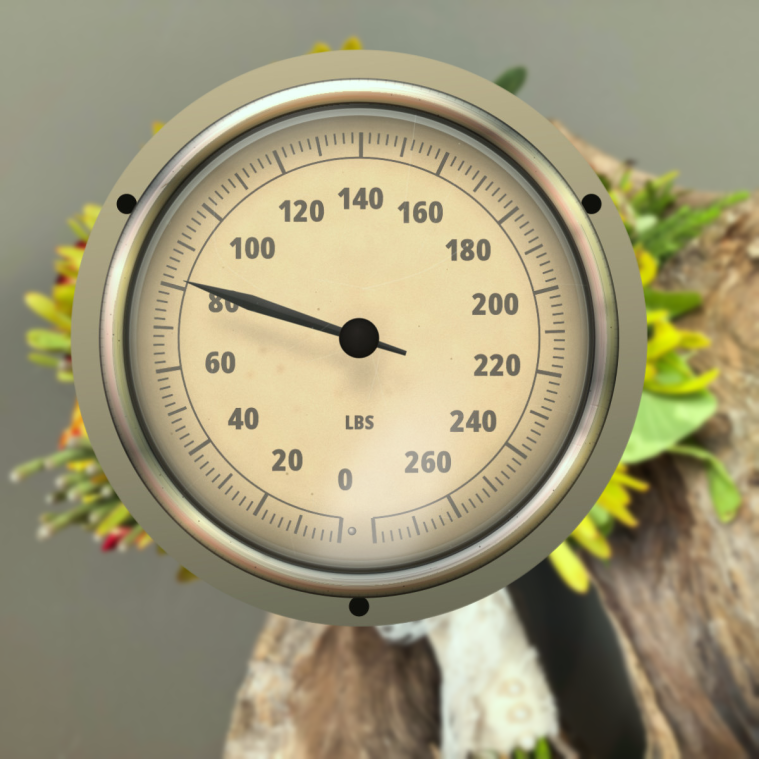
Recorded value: 82 lb
